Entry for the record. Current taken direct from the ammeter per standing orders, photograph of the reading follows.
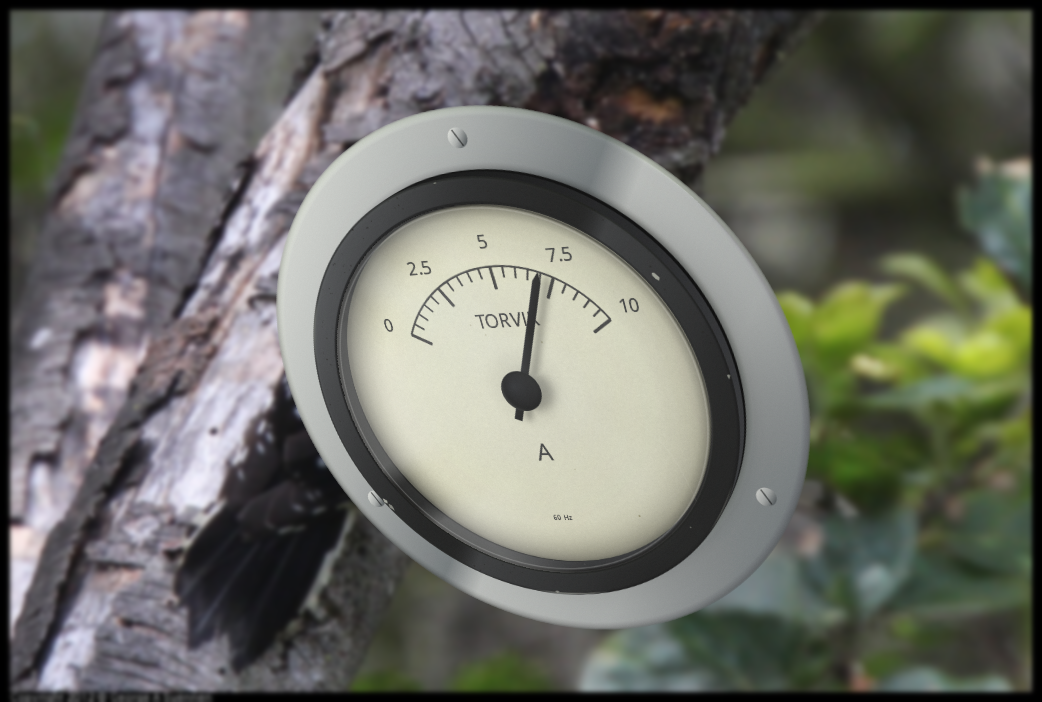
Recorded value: 7 A
